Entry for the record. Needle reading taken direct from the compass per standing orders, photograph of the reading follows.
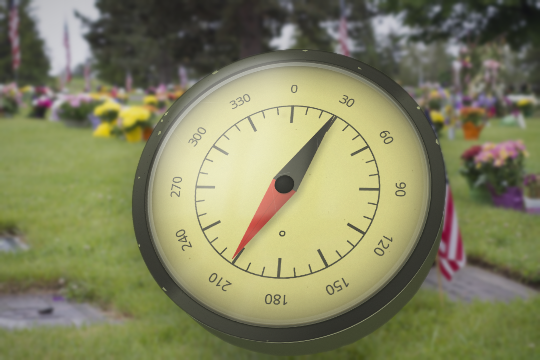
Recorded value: 210 °
